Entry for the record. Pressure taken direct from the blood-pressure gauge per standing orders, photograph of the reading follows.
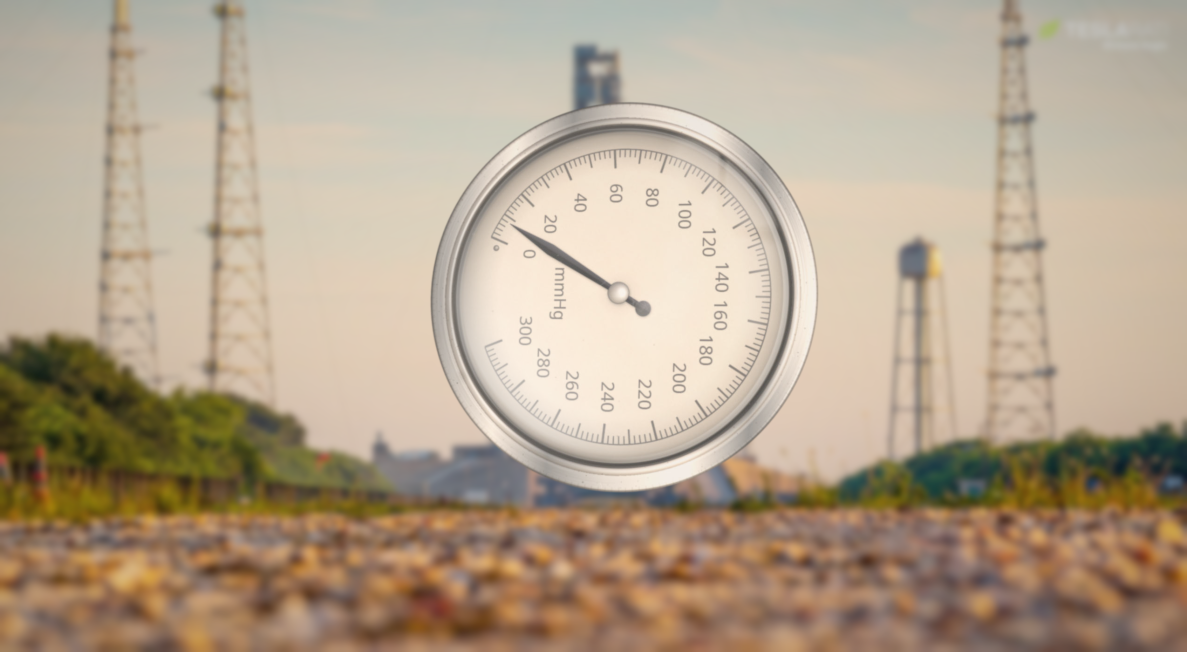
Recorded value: 8 mmHg
